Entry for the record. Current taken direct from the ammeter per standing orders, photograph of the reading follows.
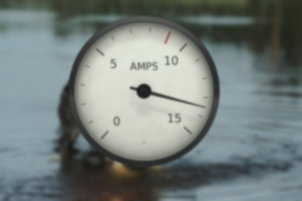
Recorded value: 13.5 A
